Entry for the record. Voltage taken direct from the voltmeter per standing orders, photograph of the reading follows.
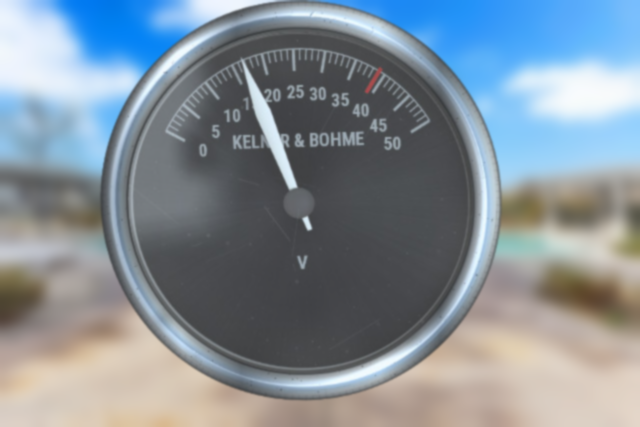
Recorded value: 17 V
